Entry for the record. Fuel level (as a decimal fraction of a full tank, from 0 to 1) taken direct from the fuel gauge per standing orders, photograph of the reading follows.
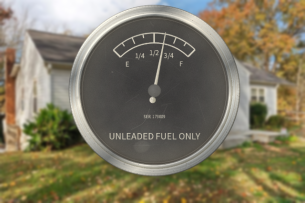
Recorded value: 0.625
